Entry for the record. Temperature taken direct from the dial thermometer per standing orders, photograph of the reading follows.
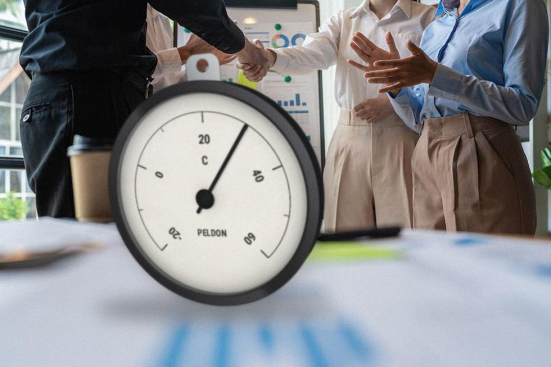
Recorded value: 30 °C
